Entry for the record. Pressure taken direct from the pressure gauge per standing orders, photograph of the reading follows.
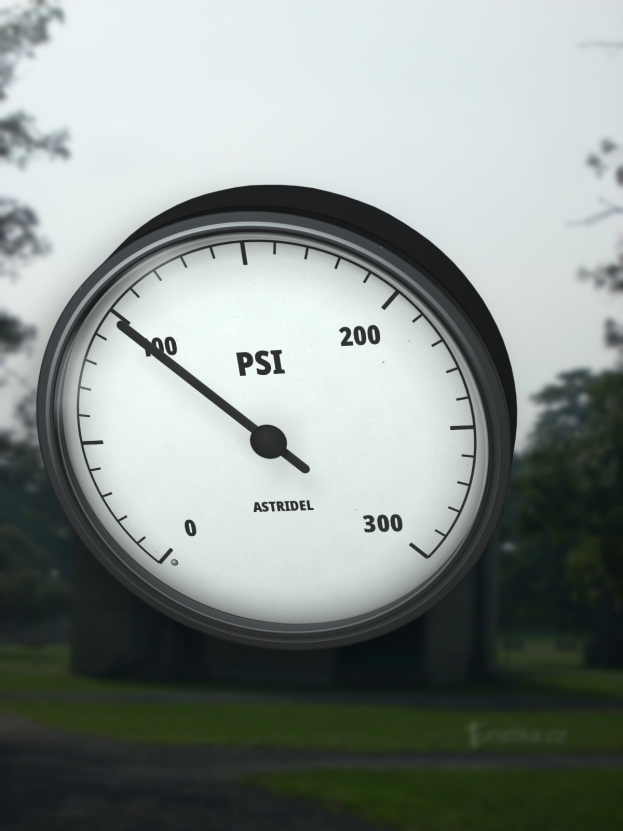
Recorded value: 100 psi
